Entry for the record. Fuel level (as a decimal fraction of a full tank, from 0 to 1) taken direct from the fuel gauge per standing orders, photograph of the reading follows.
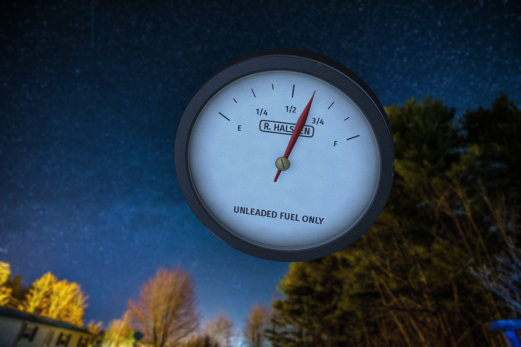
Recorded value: 0.625
